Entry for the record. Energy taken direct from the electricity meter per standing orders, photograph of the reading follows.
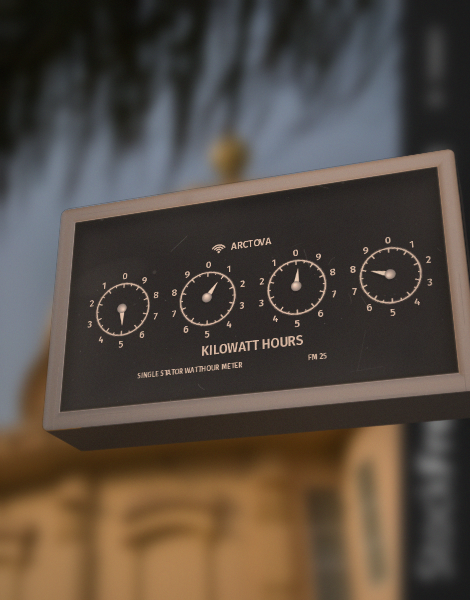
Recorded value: 5098 kWh
